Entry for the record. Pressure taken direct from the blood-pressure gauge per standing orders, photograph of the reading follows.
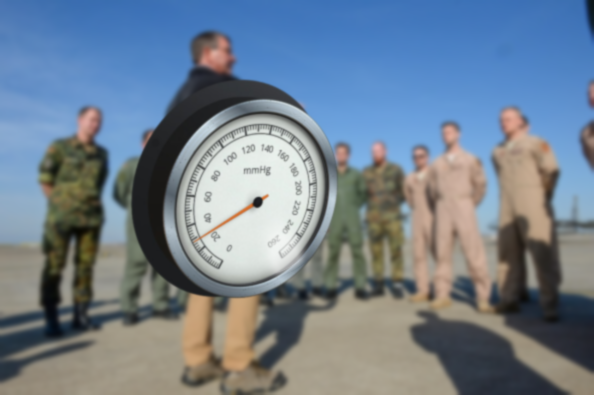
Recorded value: 30 mmHg
